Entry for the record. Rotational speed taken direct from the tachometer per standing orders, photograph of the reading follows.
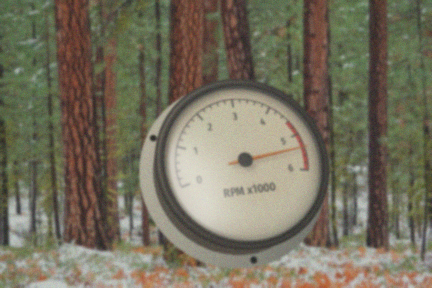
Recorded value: 5400 rpm
